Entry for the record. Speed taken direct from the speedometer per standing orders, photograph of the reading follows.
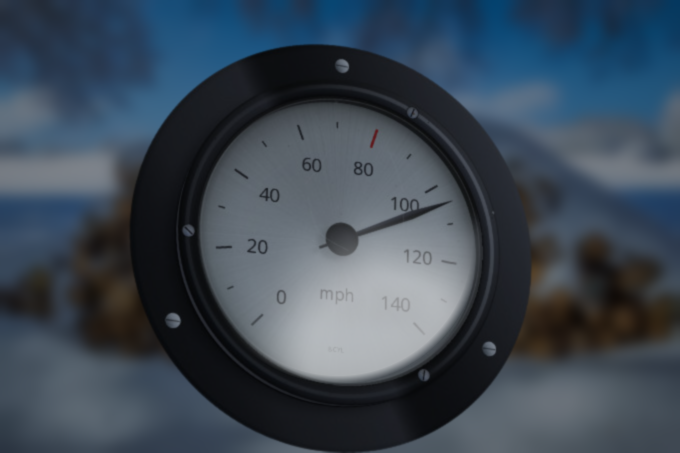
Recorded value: 105 mph
